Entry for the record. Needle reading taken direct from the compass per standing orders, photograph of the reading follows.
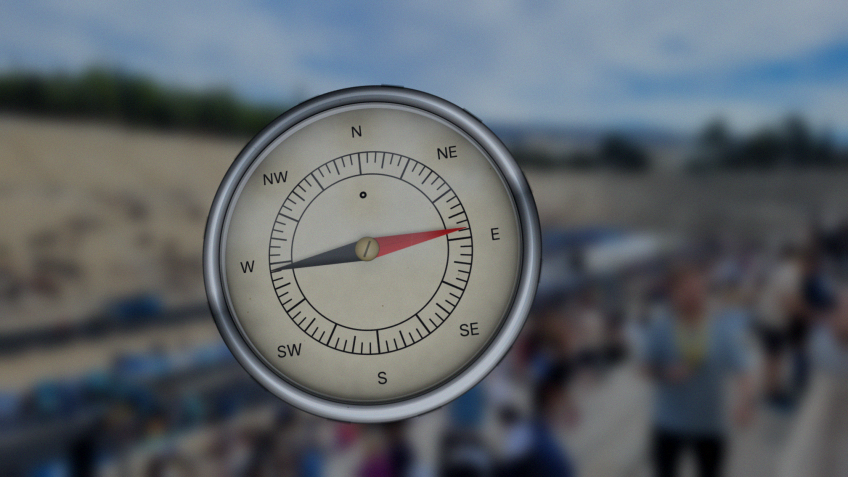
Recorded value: 85 °
